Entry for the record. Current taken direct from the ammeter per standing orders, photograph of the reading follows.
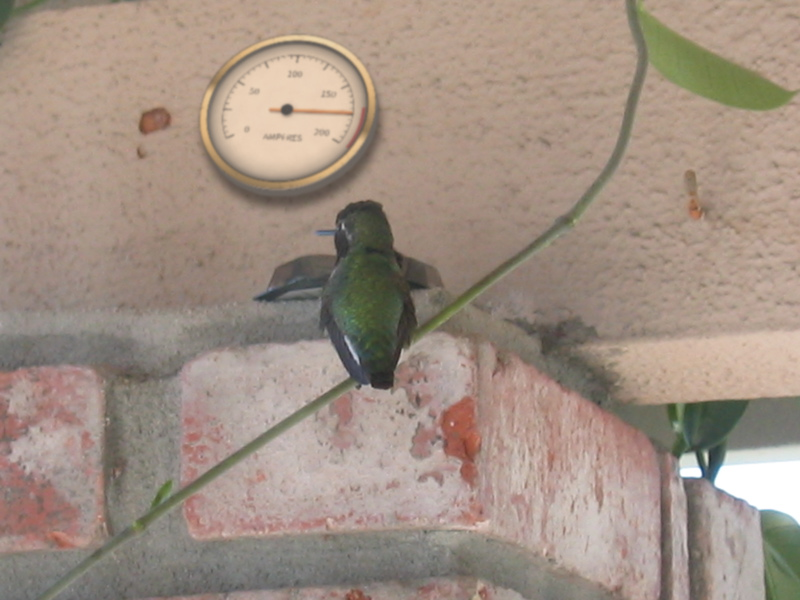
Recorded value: 175 A
